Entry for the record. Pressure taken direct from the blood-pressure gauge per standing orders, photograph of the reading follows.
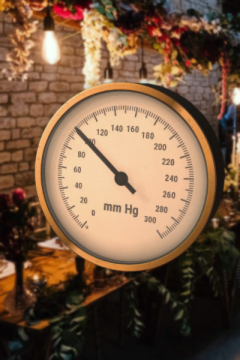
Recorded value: 100 mmHg
